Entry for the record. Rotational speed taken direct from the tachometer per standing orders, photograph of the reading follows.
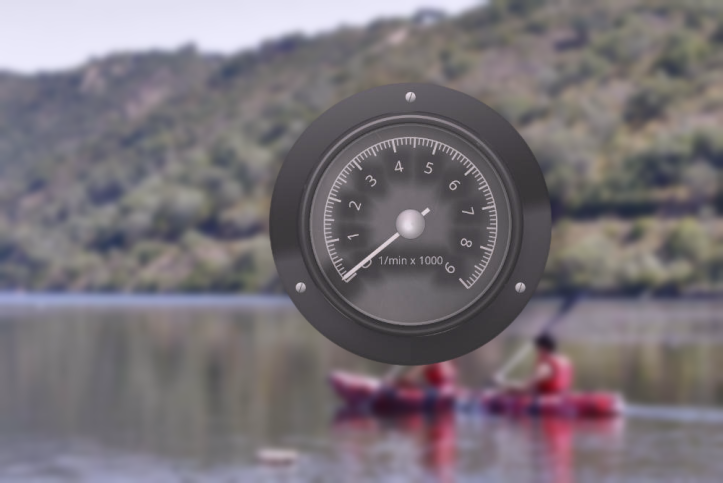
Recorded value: 100 rpm
